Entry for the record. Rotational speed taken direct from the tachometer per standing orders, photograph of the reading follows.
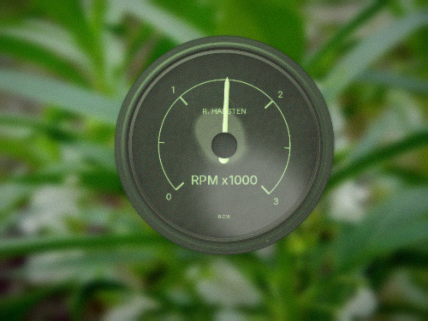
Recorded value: 1500 rpm
